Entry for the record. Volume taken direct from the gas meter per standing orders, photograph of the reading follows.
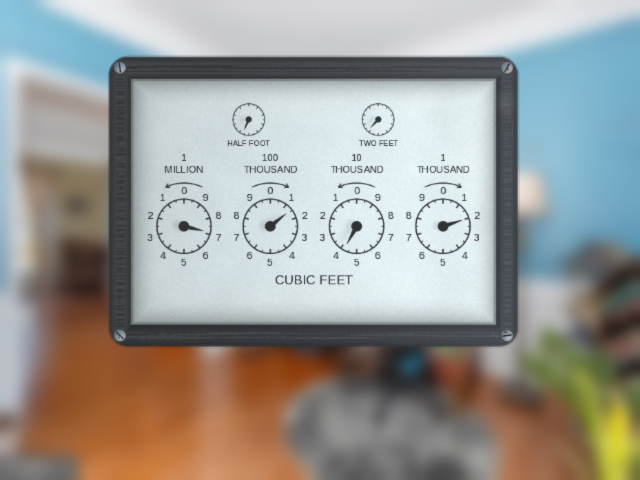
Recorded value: 714200 ft³
